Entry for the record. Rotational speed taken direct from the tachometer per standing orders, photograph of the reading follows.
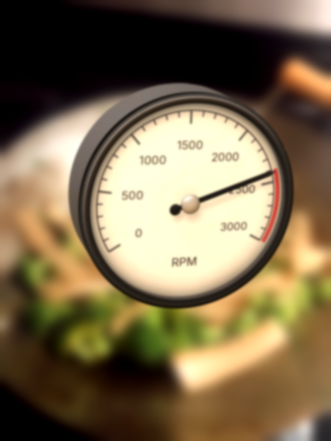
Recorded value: 2400 rpm
